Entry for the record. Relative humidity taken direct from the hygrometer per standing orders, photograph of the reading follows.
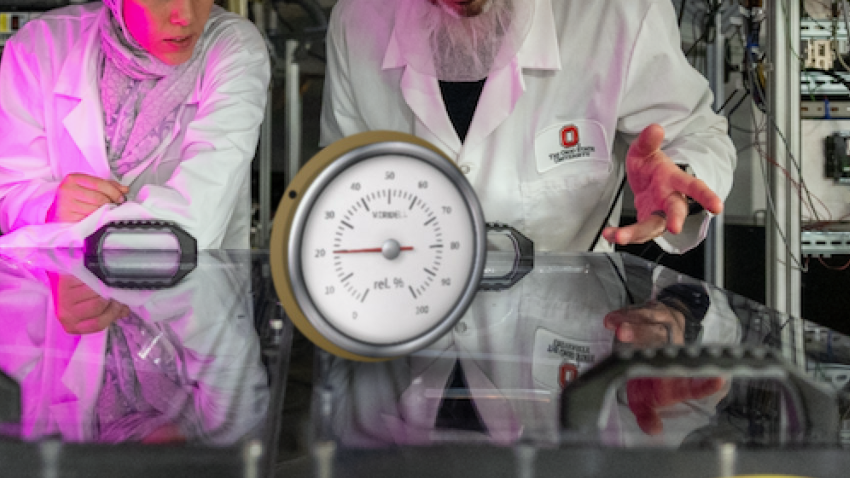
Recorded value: 20 %
